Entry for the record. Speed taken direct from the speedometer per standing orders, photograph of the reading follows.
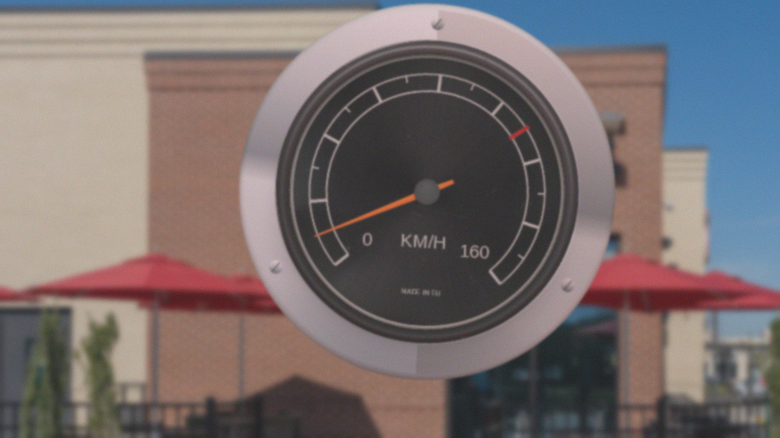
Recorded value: 10 km/h
